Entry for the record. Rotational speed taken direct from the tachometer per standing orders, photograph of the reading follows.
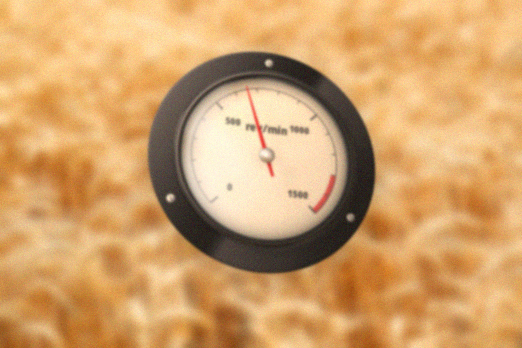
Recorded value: 650 rpm
